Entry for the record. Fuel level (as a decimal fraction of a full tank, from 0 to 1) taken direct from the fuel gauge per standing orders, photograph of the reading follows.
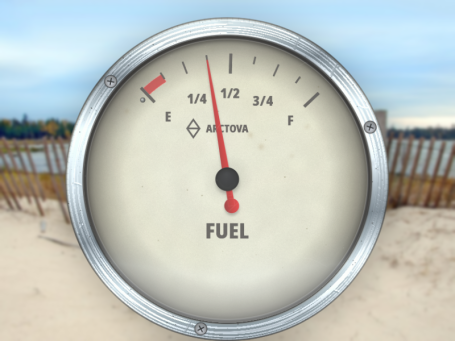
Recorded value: 0.375
